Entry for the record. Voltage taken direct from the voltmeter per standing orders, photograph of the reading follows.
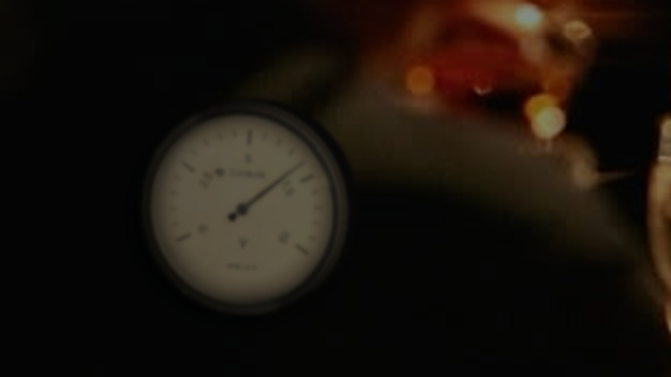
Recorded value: 7 V
